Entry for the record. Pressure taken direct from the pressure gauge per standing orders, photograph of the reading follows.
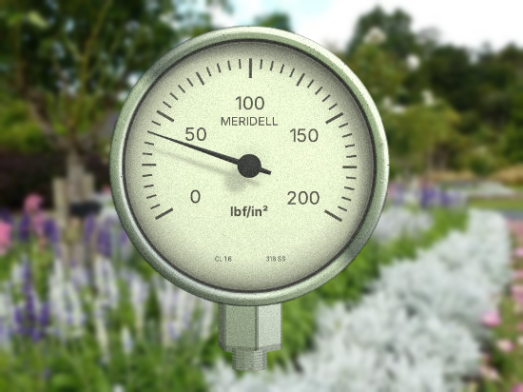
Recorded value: 40 psi
